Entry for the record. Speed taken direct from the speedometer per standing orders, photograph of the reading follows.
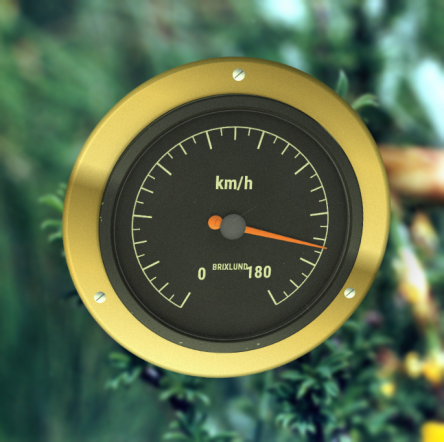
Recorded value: 152.5 km/h
